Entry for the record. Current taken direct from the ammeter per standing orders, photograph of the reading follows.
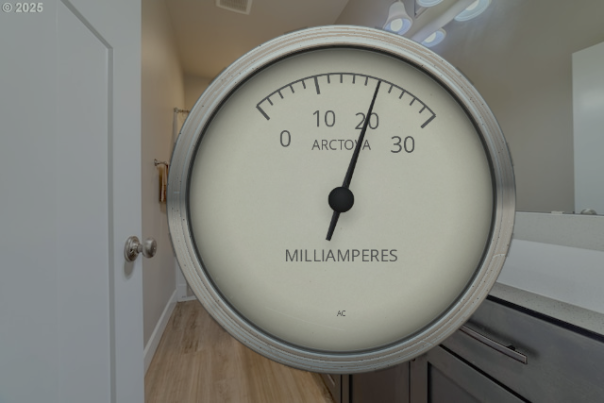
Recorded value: 20 mA
